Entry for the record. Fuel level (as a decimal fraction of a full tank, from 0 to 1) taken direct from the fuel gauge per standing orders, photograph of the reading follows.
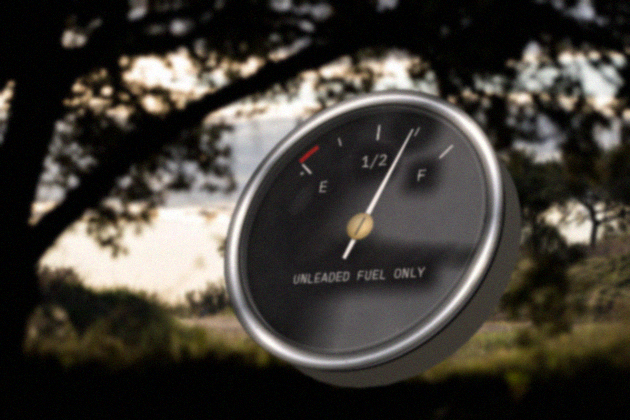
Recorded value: 0.75
